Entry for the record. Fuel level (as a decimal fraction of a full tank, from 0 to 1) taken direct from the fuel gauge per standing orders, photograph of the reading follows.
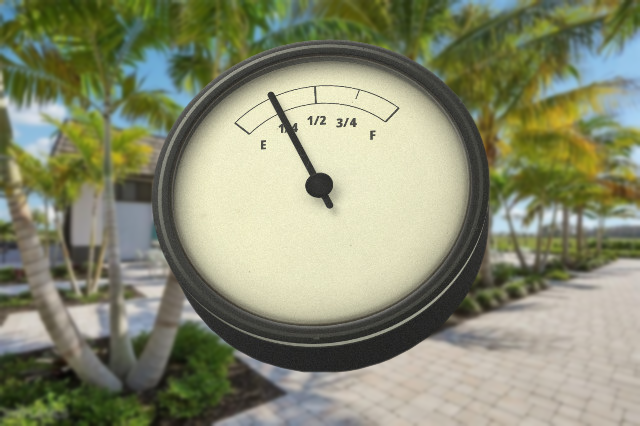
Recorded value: 0.25
